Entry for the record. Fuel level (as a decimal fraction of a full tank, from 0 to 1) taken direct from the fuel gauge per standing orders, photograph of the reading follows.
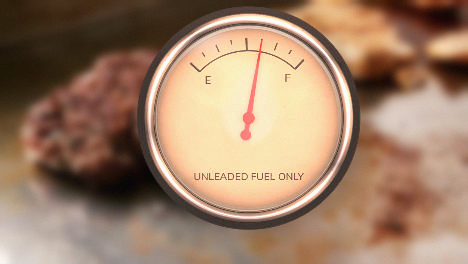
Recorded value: 0.625
